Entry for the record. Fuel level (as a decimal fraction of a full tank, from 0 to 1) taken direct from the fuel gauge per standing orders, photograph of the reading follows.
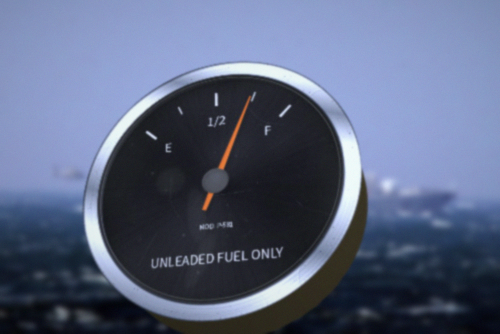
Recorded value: 0.75
